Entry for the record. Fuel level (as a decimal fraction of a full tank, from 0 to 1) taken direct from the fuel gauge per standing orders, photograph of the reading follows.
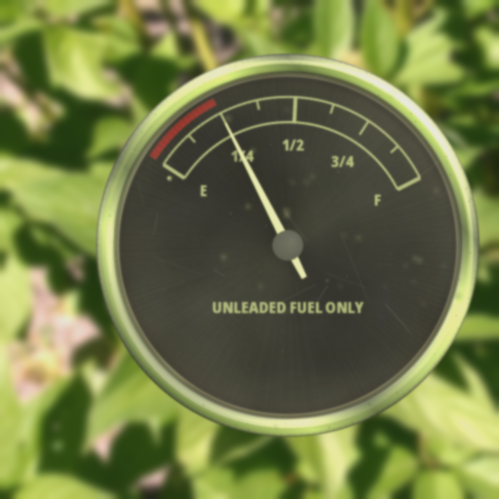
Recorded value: 0.25
